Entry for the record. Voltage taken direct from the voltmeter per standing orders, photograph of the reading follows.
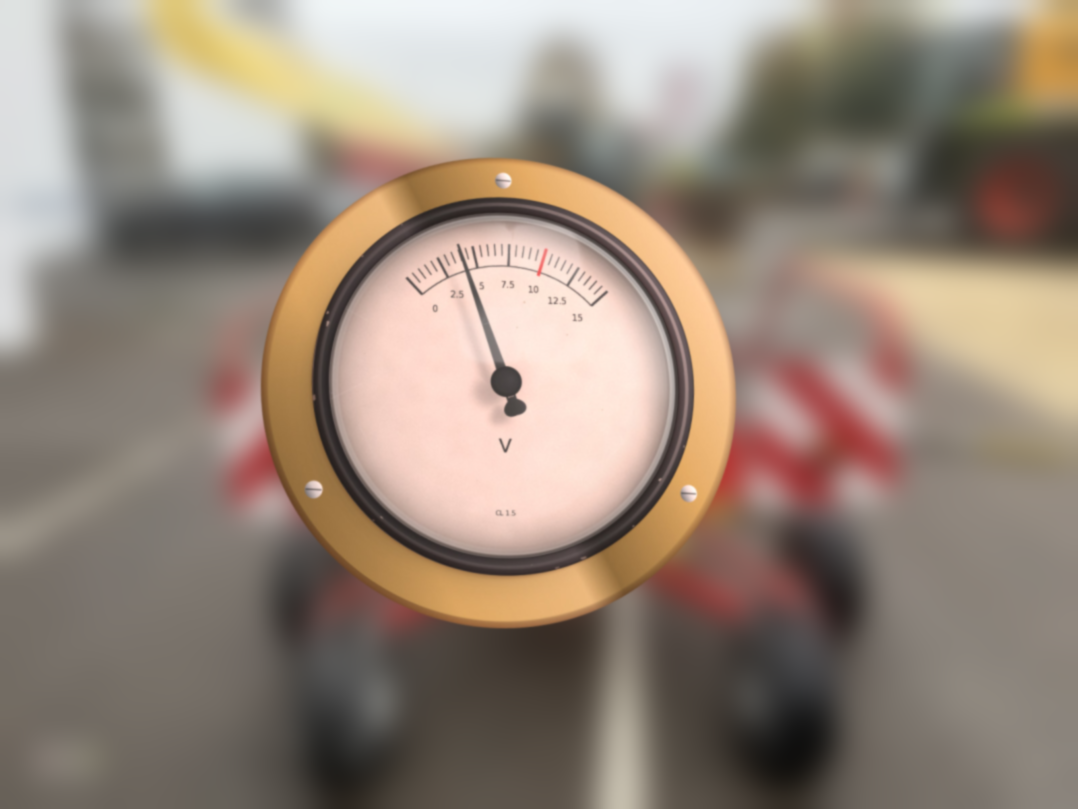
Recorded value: 4 V
